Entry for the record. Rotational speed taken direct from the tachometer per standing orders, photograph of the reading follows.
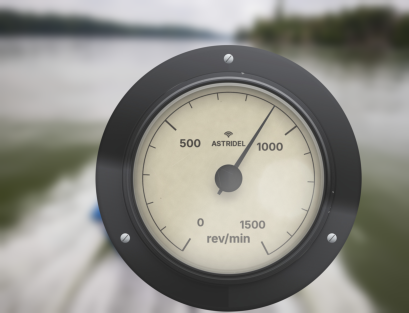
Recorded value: 900 rpm
